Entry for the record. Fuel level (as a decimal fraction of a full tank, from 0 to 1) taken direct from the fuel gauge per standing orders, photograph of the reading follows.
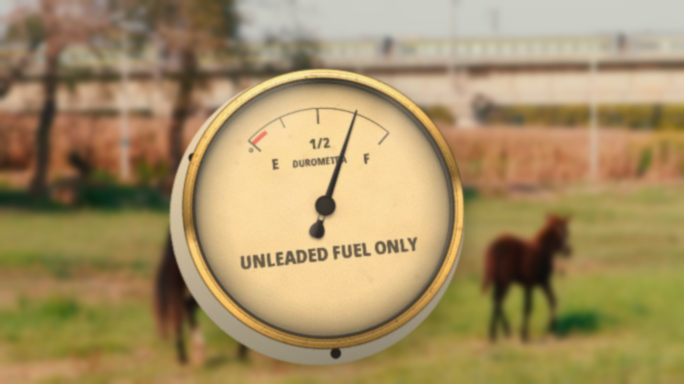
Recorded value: 0.75
